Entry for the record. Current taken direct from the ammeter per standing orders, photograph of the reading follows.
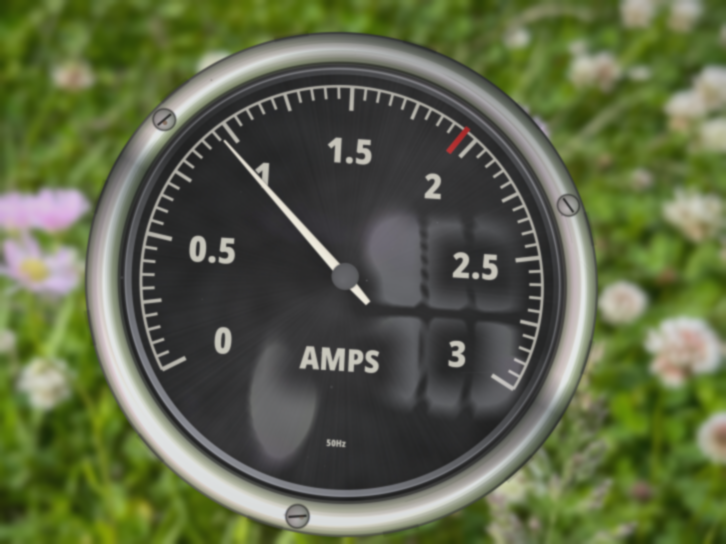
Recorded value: 0.95 A
